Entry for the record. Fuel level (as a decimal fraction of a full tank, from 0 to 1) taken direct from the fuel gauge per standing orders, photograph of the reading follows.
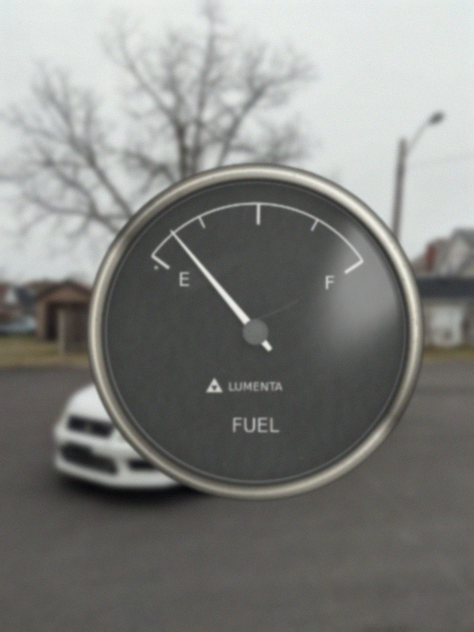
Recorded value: 0.125
